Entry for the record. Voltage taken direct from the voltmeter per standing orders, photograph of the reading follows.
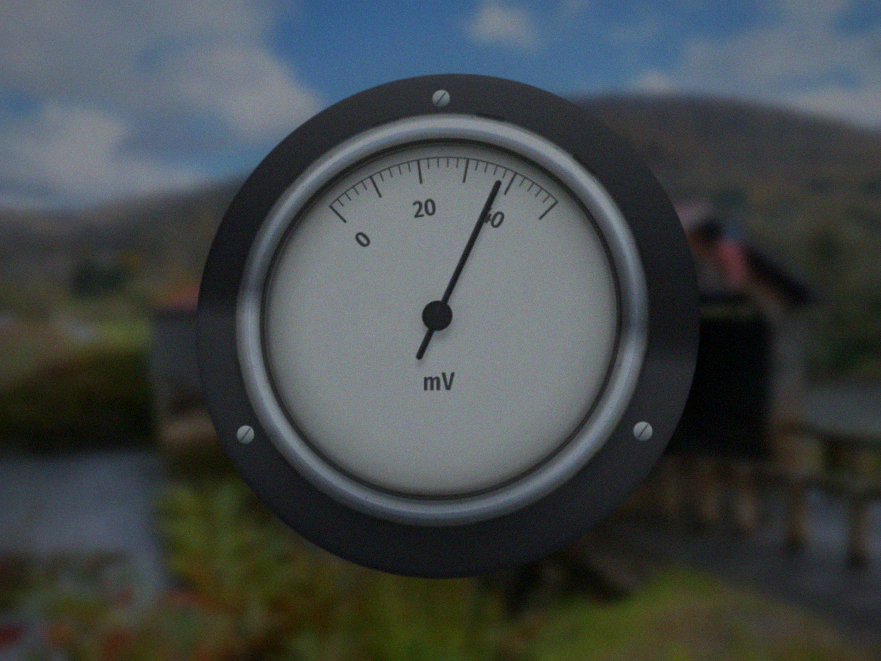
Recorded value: 38 mV
